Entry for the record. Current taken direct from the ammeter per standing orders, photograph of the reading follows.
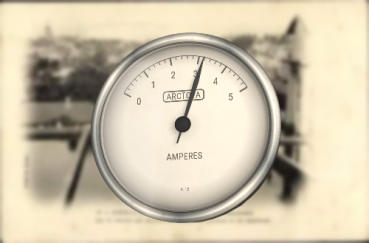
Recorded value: 3.2 A
